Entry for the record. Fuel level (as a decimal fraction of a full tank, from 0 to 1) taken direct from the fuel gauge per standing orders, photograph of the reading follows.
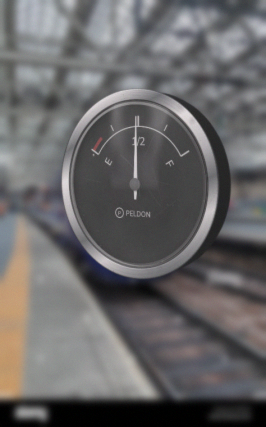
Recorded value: 0.5
